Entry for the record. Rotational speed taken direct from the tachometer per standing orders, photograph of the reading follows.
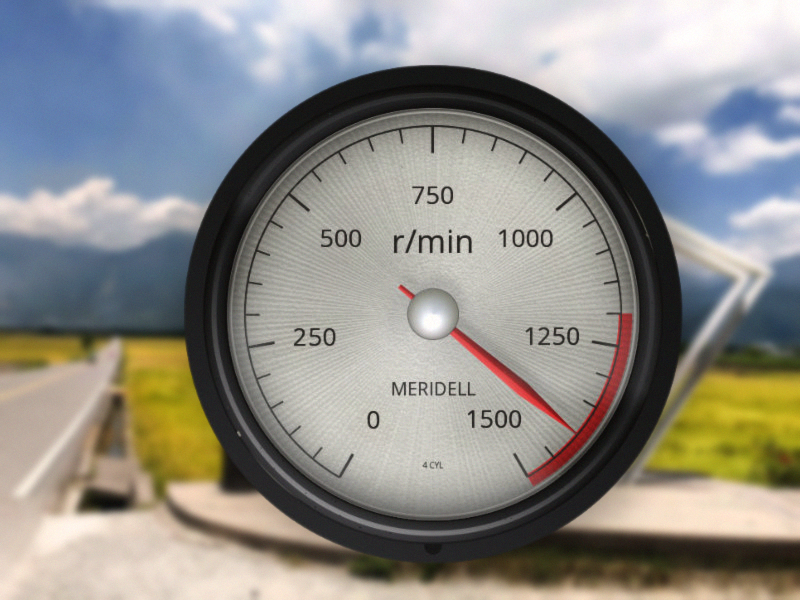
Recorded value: 1400 rpm
